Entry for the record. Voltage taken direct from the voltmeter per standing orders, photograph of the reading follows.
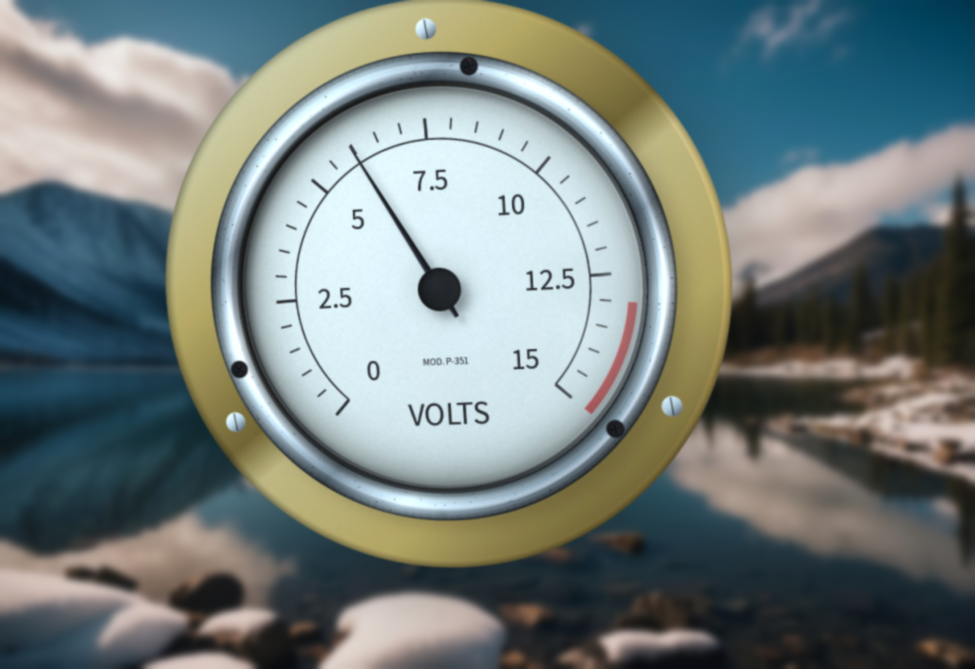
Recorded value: 6 V
